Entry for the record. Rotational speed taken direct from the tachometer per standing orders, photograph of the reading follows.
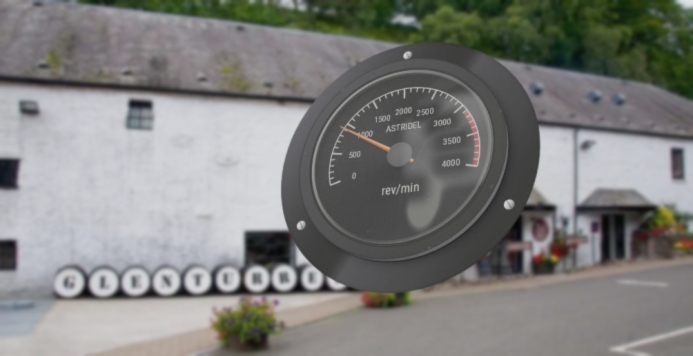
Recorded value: 900 rpm
